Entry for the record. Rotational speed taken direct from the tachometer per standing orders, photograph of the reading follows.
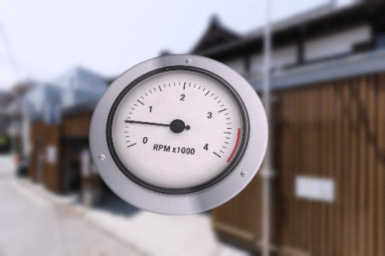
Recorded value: 500 rpm
